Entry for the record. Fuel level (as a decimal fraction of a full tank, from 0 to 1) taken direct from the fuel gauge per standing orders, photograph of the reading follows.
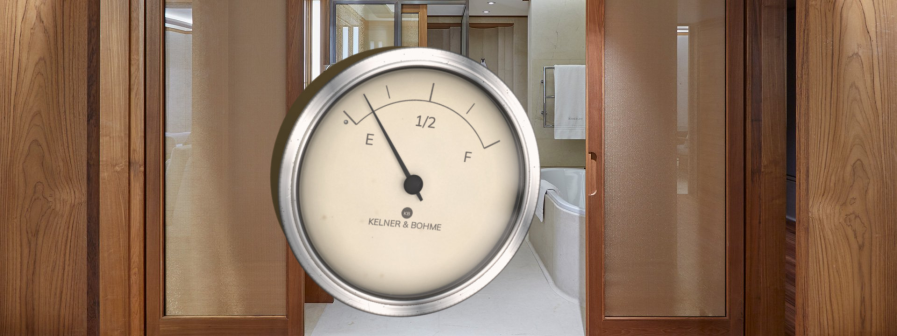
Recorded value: 0.125
